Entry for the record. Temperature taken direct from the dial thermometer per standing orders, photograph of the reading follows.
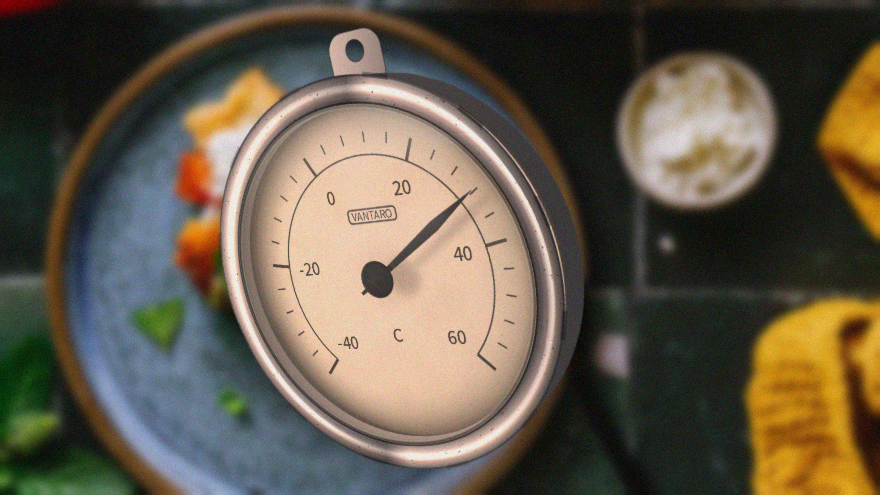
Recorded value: 32 °C
